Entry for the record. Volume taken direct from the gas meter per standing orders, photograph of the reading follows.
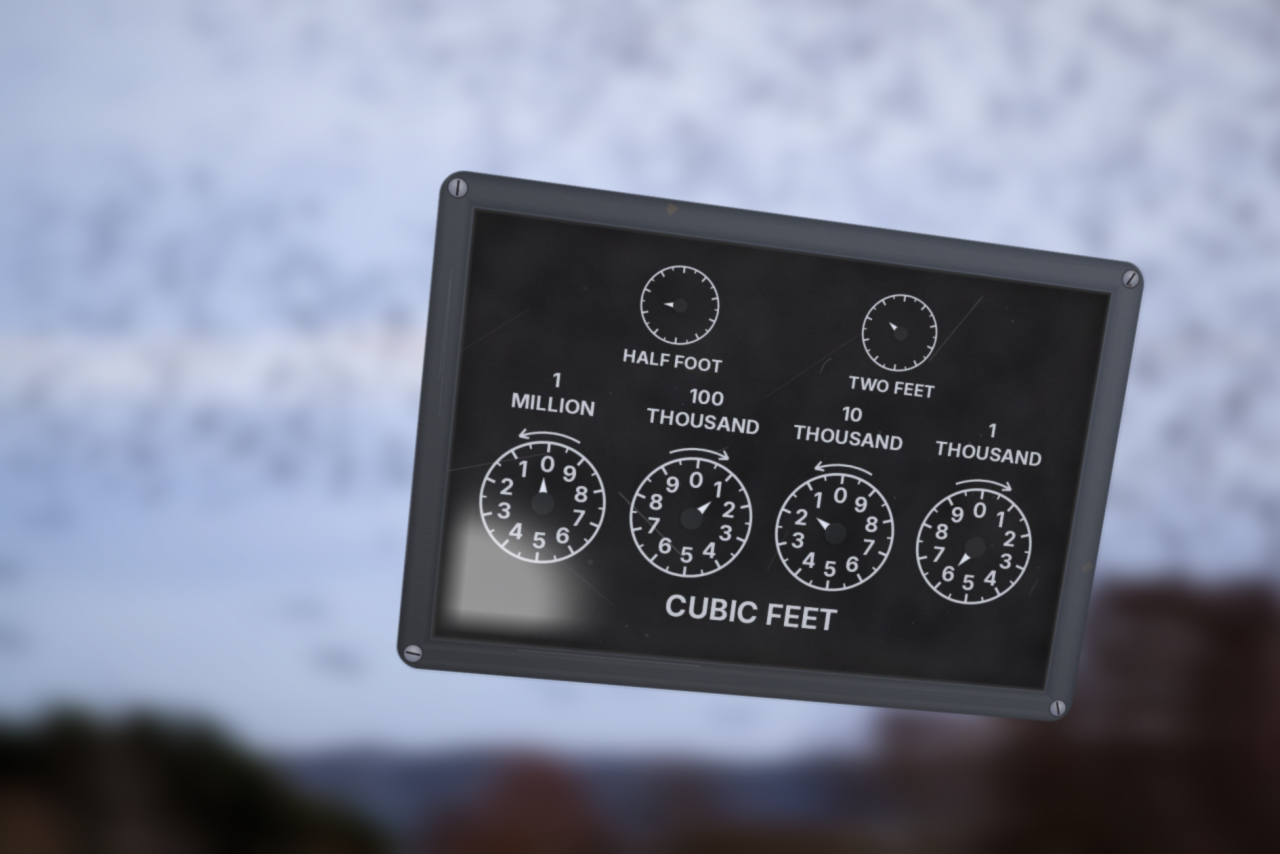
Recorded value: 11600 ft³
